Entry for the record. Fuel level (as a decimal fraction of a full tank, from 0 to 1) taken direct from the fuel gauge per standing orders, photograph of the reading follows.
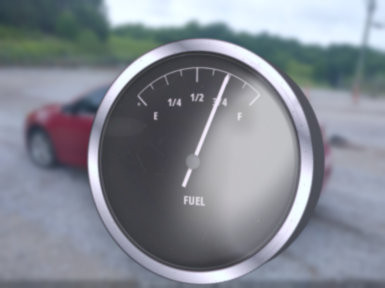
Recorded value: 0.75
